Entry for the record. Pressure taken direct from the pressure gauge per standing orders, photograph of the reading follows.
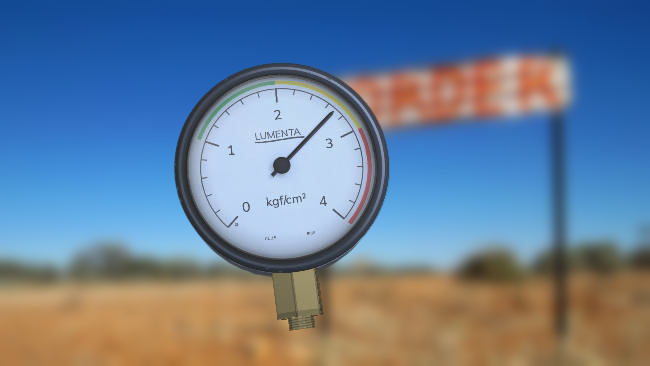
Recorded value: 2.7 kg/cm²
